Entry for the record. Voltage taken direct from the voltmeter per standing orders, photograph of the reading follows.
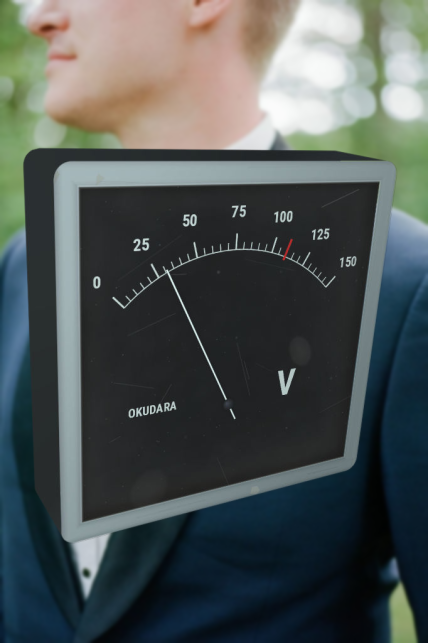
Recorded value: 30 V
